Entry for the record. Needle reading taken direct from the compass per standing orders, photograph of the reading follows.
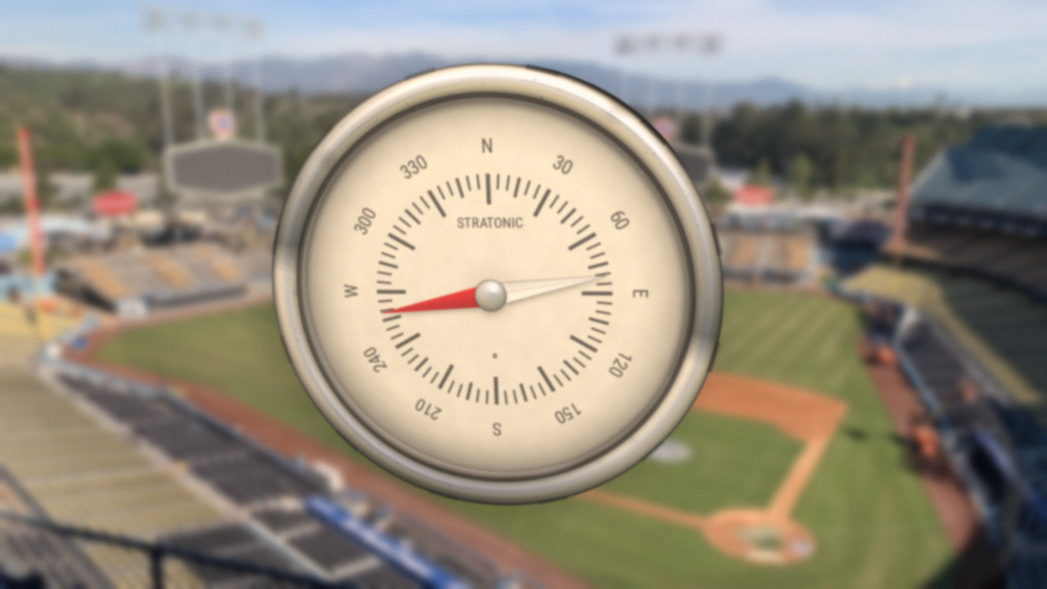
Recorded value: 260 °
